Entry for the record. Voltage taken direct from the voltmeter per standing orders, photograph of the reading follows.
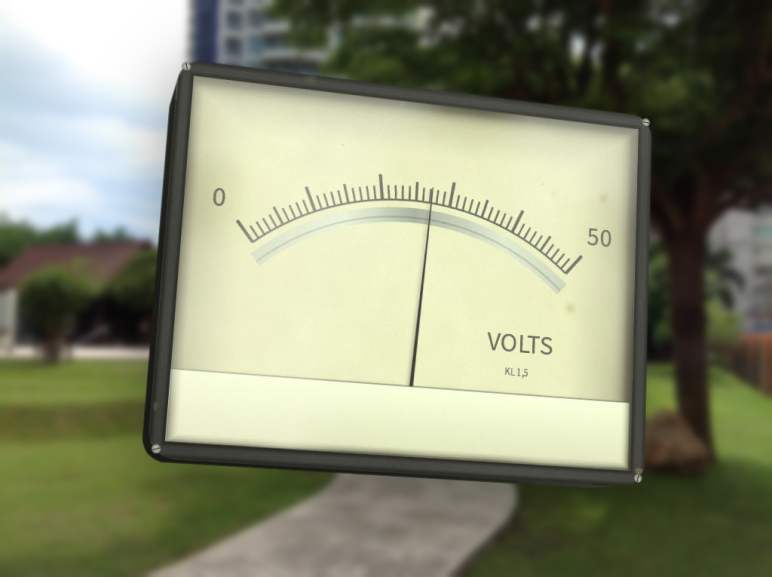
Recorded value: 27 V
